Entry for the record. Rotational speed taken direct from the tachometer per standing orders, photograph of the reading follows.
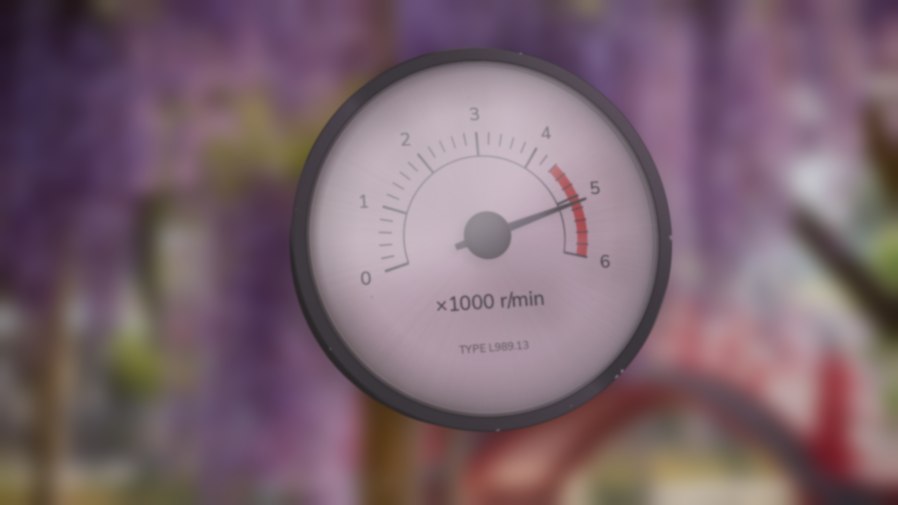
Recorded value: 5100 rpm
